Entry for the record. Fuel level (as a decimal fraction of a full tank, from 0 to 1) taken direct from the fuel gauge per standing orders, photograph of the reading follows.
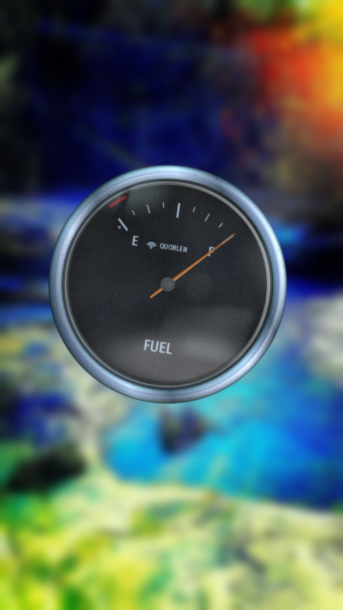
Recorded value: 1
